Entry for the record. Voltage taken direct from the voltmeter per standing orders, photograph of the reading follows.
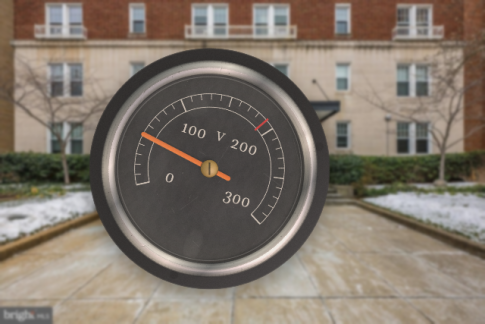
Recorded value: 50 V
